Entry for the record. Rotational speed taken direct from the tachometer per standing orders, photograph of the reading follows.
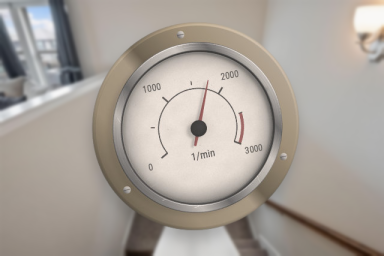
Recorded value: 1750 rpm
